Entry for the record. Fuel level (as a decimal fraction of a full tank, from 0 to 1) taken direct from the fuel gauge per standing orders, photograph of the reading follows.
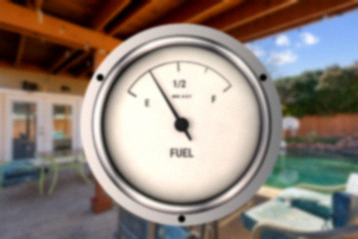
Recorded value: 0.25
